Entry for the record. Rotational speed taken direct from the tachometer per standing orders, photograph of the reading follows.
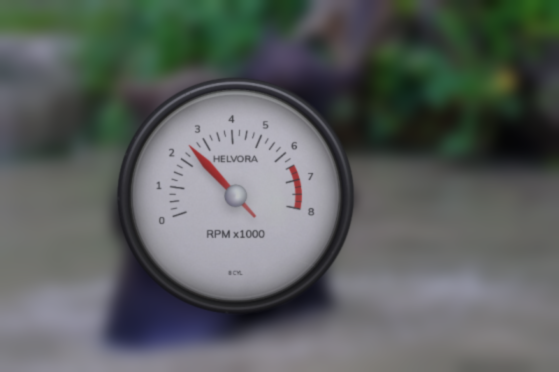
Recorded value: 2500 rpm
